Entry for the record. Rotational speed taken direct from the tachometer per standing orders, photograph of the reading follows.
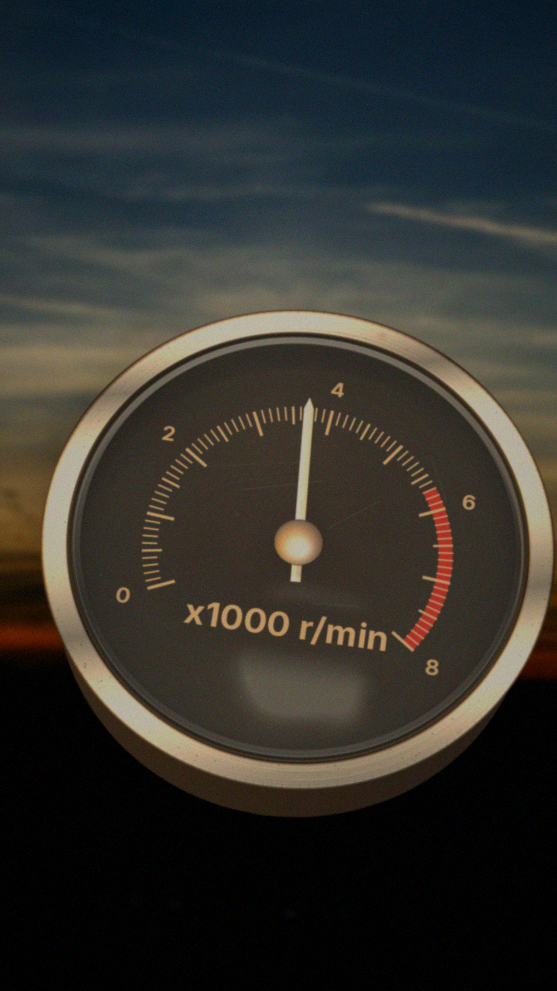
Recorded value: 3700 rpm
